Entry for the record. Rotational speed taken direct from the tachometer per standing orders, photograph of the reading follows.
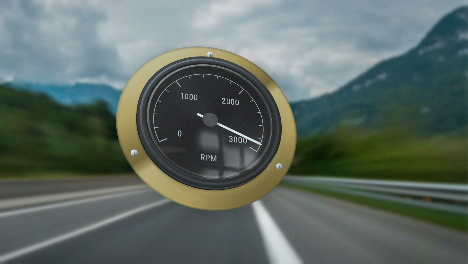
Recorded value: 2900 rpm
